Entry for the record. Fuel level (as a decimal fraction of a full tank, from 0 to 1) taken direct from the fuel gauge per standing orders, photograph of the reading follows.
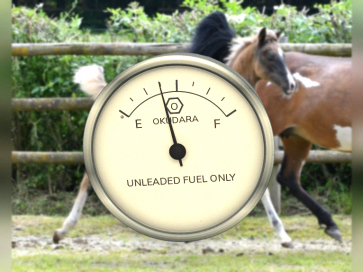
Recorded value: 0.375
